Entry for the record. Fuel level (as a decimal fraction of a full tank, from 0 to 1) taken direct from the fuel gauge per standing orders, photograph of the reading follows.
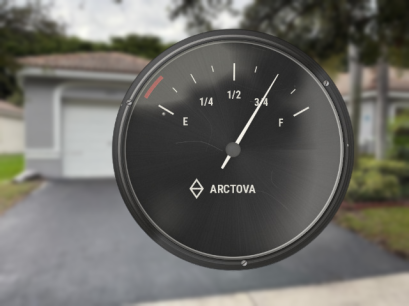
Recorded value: 0.75
